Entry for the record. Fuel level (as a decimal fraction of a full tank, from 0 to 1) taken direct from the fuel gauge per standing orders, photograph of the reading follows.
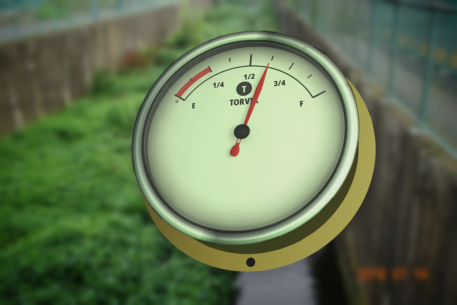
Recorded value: 0.625
